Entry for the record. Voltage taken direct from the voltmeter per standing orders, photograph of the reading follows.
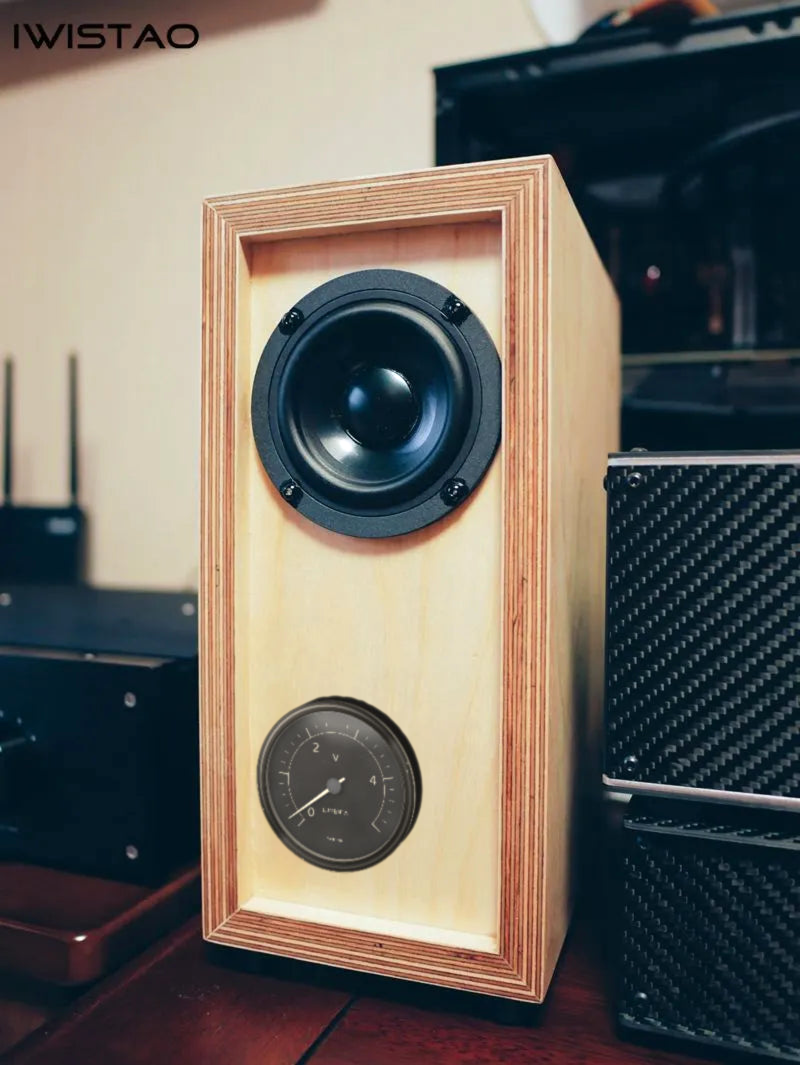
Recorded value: 0.2 V
